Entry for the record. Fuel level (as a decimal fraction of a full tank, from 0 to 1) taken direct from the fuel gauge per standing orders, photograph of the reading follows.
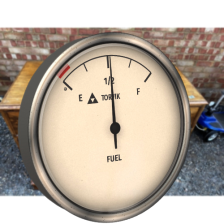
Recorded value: 0.5
